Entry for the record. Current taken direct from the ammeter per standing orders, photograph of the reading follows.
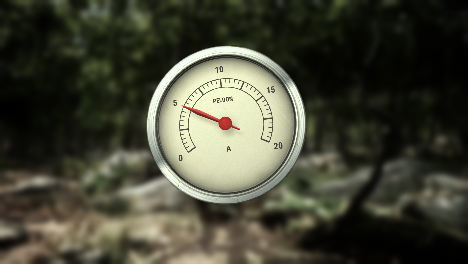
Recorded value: 5 A
